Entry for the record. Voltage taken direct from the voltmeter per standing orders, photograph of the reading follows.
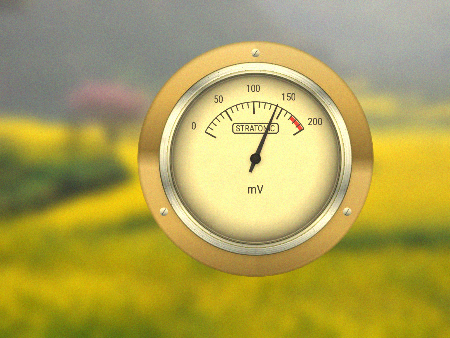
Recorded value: 140 mV
